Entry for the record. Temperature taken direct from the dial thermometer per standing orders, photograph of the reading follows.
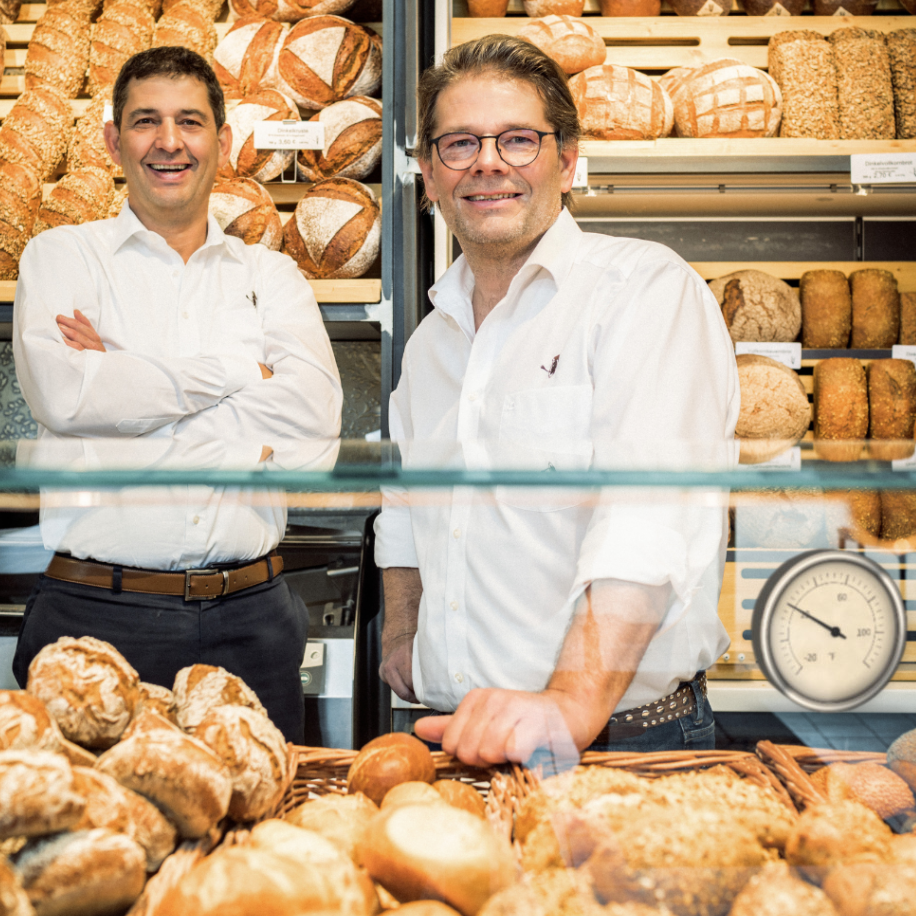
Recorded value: 20 °F
